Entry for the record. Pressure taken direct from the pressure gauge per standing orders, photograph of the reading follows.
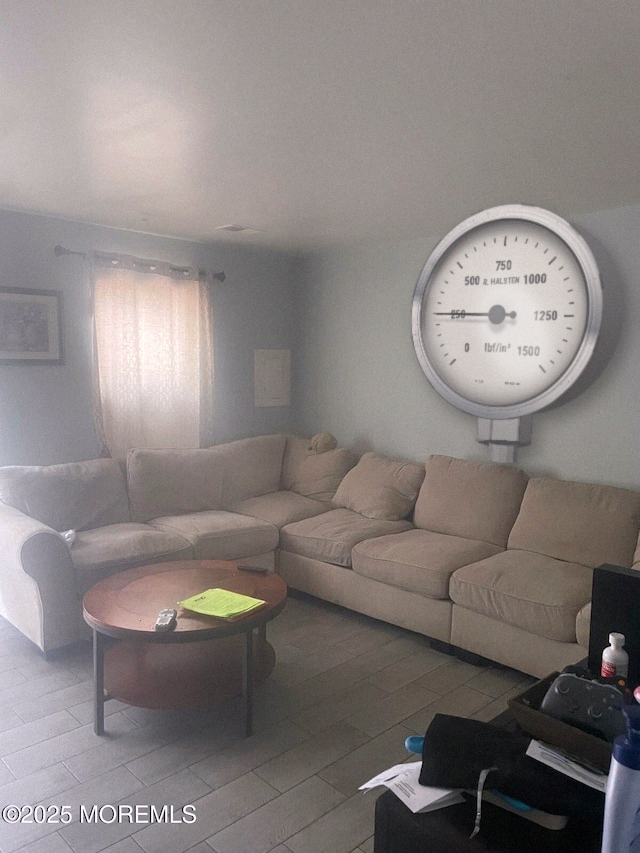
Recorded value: 250 psi
